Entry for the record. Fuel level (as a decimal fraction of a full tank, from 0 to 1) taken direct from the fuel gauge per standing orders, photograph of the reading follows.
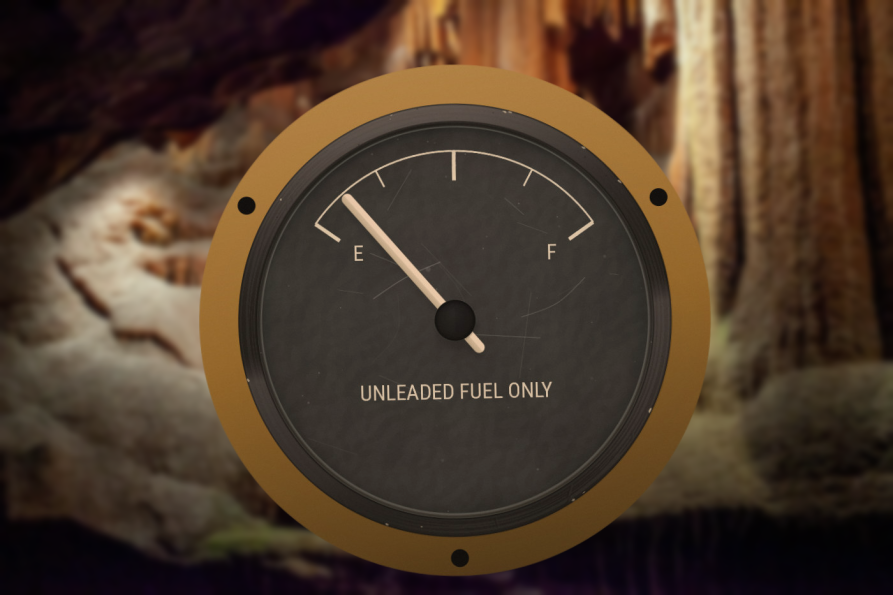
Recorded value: 0.125
